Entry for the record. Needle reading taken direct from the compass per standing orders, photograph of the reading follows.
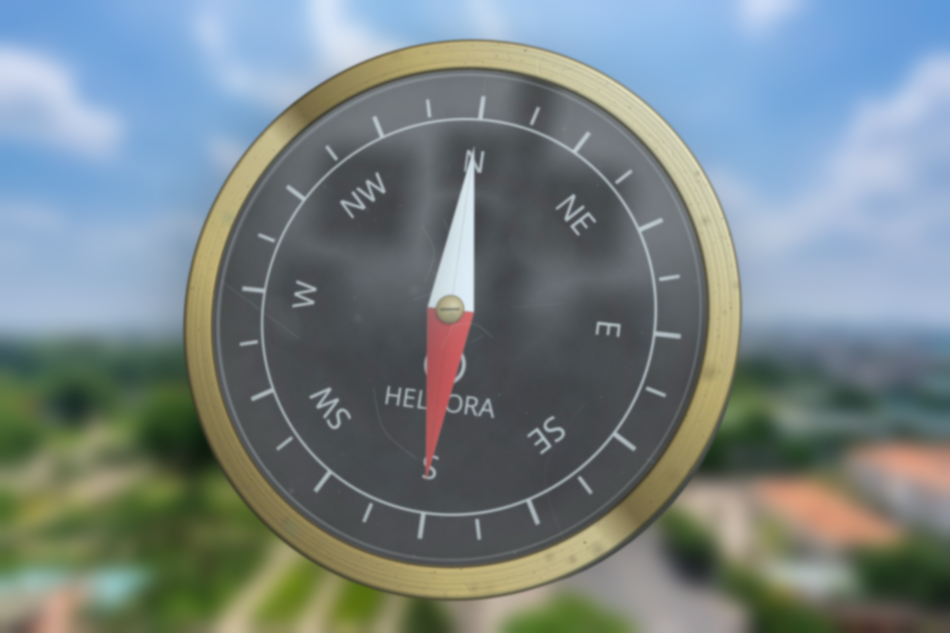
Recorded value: 180 °
